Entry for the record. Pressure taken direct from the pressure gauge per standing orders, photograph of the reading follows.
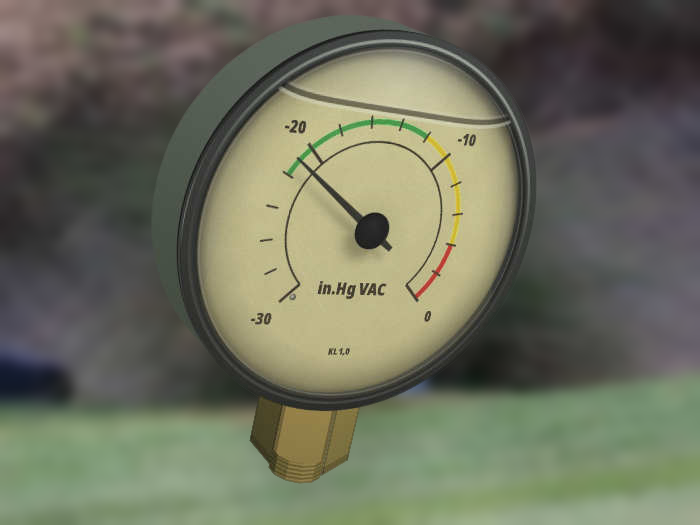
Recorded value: -21 inHg
